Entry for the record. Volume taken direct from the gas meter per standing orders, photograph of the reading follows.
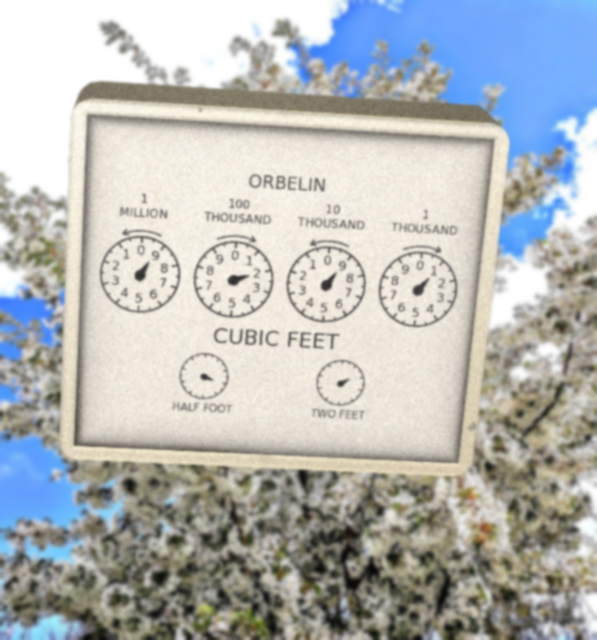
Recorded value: 919100 ft³
